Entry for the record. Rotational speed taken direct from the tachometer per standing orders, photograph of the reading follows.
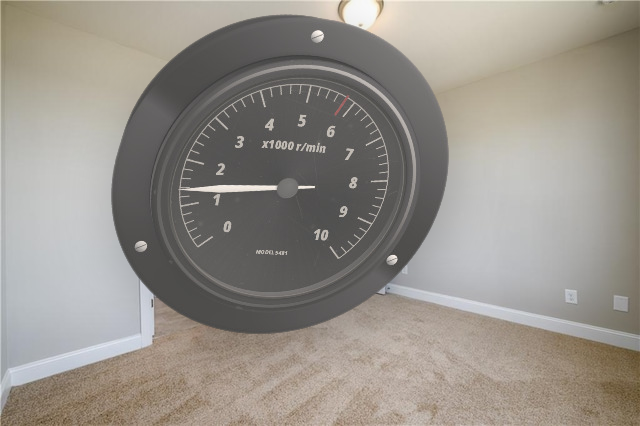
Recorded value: 1400 rpm
